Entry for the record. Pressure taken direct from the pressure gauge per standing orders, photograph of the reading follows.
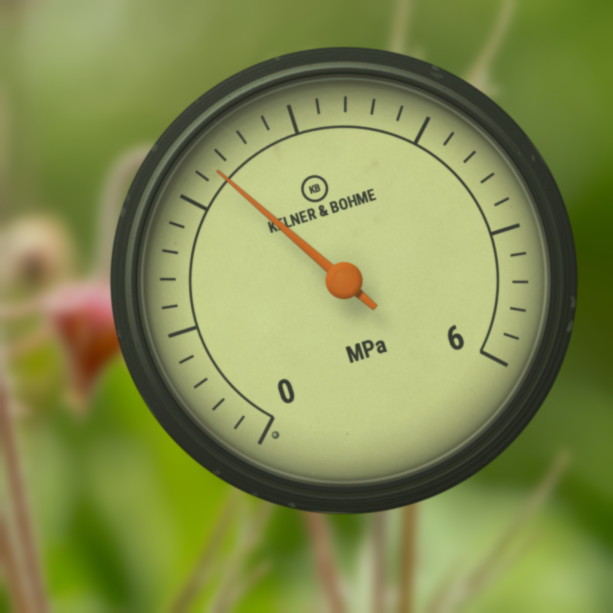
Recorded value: 2.3 MPa
